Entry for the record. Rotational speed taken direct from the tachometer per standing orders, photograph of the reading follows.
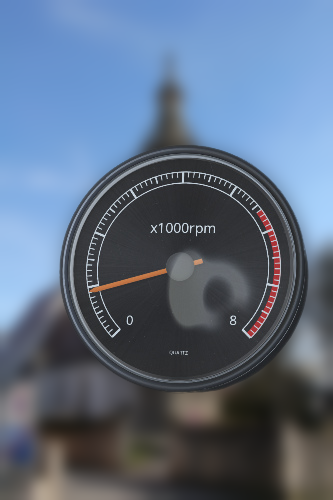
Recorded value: 900 rpm
